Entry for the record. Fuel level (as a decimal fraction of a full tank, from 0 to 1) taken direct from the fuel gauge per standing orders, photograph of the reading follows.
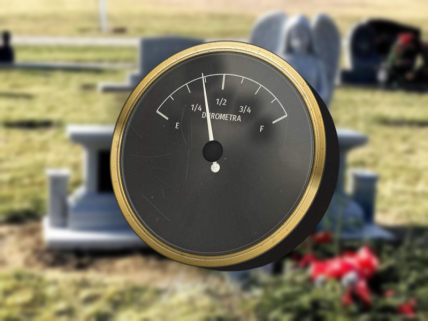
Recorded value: 0.375
